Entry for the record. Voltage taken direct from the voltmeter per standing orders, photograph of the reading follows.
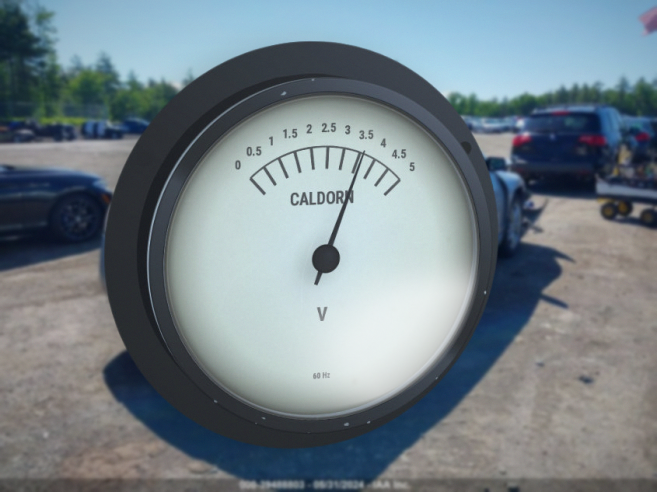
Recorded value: 3.5 V
